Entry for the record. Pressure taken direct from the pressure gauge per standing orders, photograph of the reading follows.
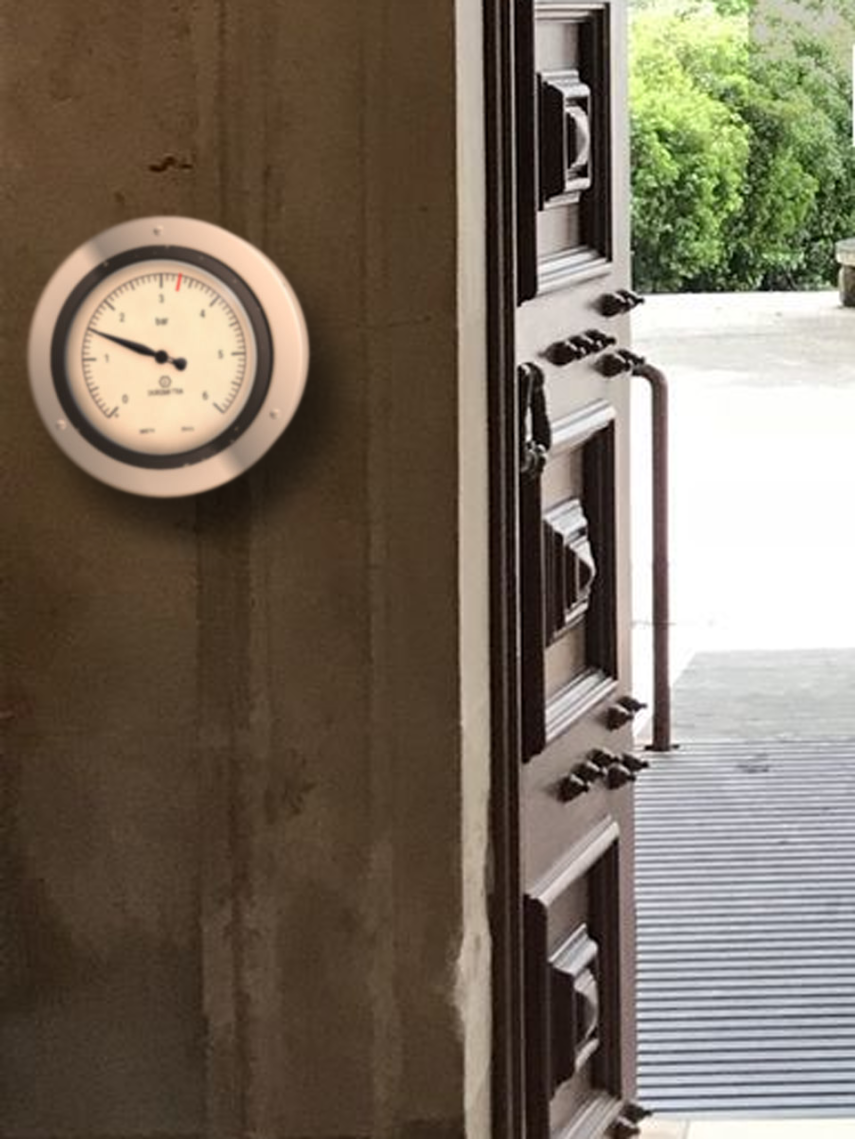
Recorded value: 1.5 bar
